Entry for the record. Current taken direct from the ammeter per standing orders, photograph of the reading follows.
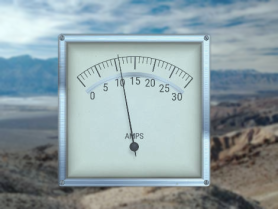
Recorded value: 11 A
